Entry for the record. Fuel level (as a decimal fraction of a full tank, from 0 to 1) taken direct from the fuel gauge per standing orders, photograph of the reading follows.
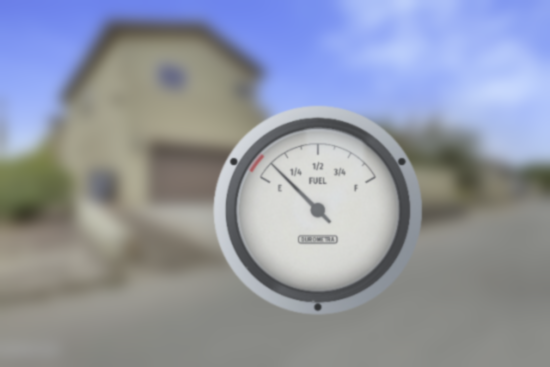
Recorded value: 0.125
